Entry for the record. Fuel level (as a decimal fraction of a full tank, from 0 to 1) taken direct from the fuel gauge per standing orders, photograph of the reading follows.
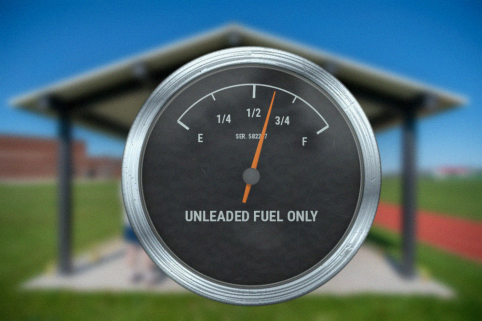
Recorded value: 0.625
